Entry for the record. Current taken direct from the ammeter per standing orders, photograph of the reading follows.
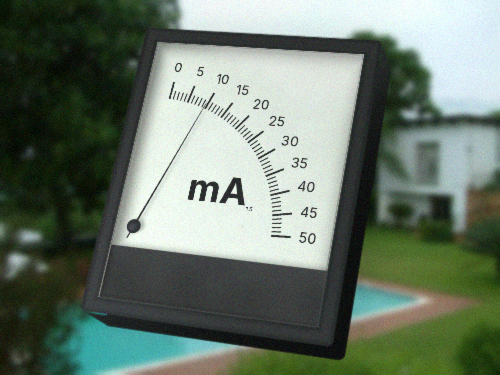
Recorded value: 10 mA
